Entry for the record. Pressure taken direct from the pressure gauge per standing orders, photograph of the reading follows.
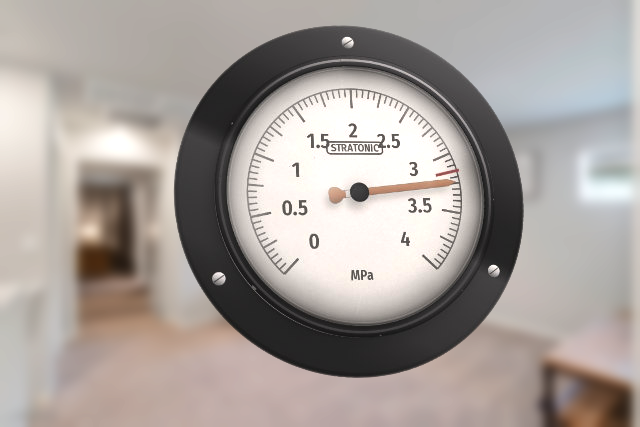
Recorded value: 3.25 MPa
